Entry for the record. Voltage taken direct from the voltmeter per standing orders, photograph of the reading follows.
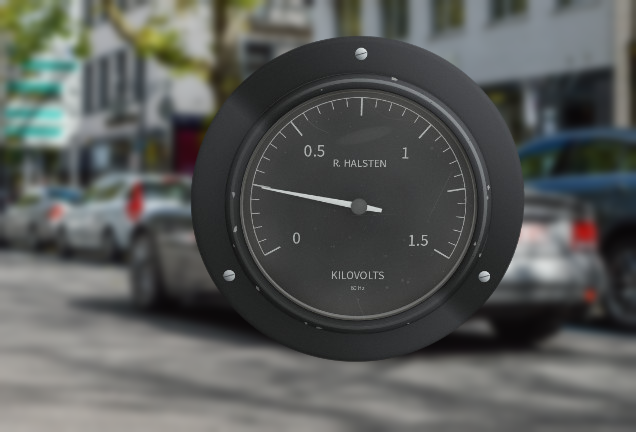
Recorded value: 0.25 kV
